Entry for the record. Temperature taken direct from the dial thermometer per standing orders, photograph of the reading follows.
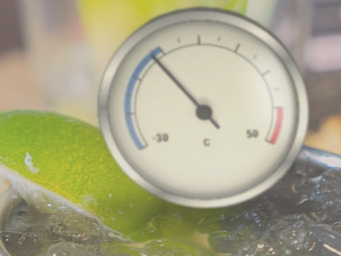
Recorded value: -2.5 °C
